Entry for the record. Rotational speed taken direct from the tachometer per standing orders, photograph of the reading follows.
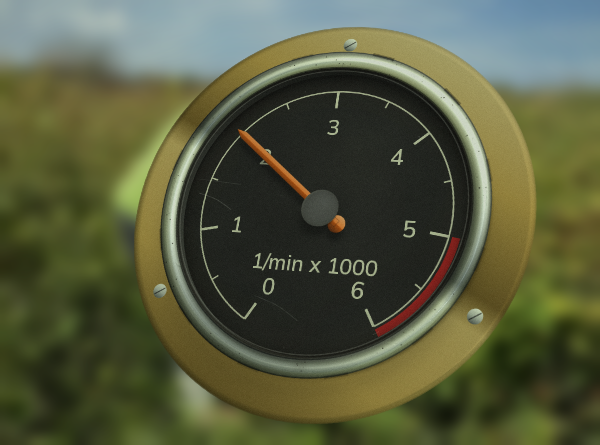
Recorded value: 2000 rpm
